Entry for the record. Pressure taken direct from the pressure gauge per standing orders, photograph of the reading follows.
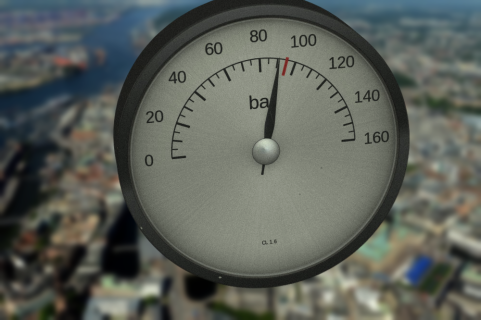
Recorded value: 90 bar
